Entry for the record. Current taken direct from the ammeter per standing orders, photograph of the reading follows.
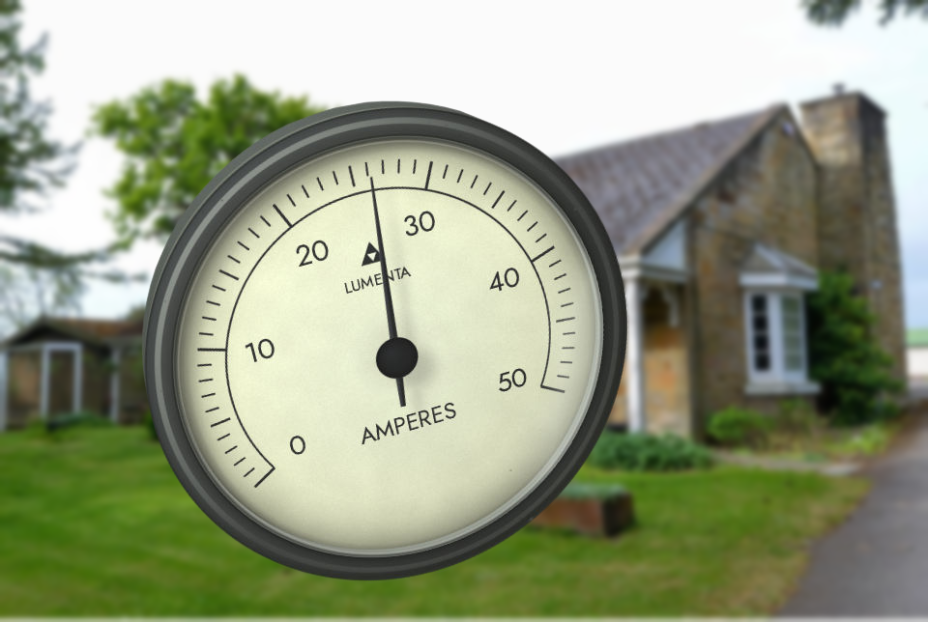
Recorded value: 26 A
